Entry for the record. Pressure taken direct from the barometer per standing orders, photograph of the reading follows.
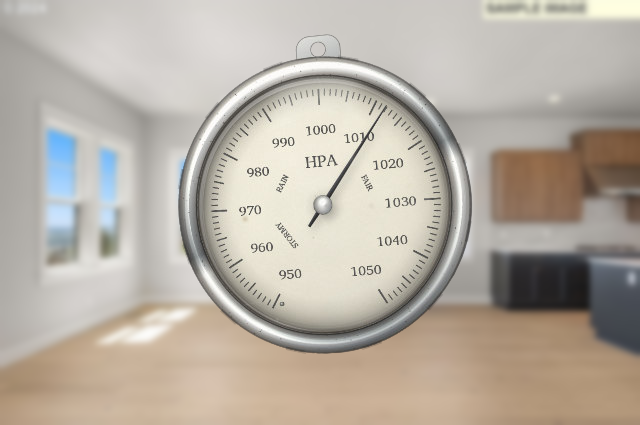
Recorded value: 1012 hPa
